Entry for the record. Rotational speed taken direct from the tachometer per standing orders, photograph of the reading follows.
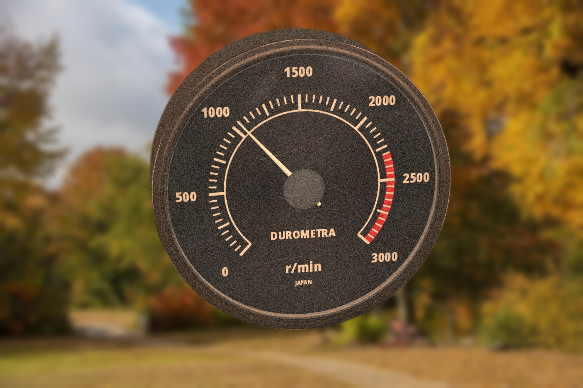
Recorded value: 1050 rpm
